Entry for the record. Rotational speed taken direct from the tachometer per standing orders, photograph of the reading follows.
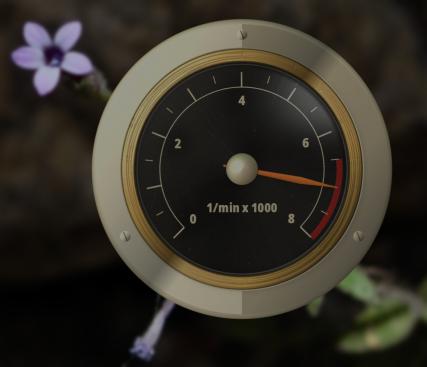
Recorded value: 7000 rpm
